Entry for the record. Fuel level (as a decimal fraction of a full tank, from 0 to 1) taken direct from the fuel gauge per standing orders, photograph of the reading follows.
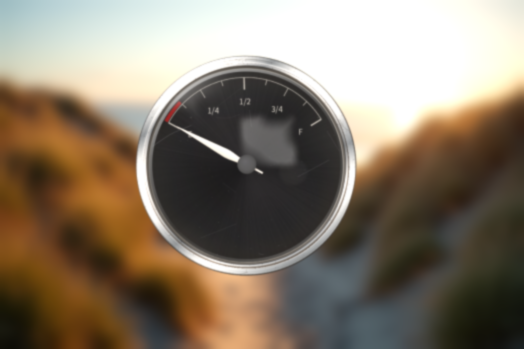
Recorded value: 0
